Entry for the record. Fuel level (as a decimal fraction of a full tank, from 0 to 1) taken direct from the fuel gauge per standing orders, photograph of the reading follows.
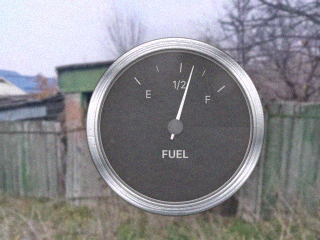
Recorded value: 0.625
